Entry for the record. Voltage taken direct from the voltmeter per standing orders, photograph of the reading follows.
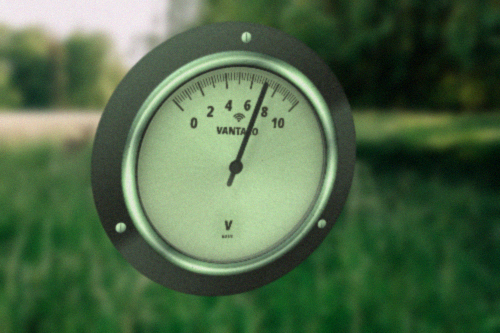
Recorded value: 7 V
